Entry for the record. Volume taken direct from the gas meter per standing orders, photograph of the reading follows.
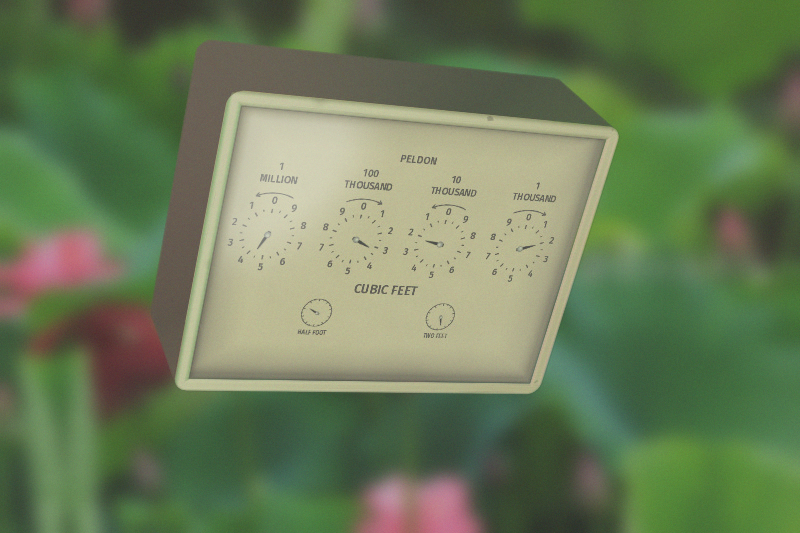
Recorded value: 432200 ft³
